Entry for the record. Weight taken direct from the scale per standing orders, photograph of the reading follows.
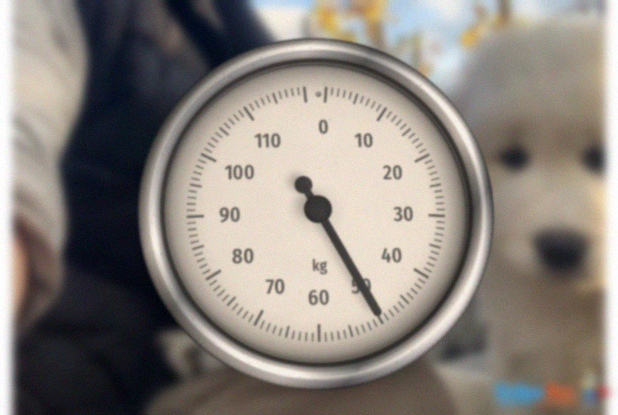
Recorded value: 50 kg
